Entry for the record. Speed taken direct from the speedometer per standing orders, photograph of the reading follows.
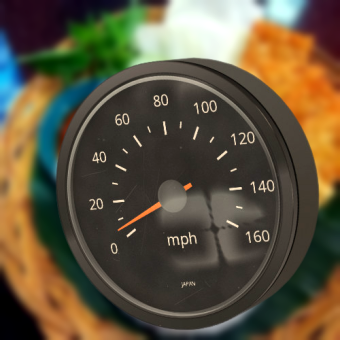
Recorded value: 5 mph
